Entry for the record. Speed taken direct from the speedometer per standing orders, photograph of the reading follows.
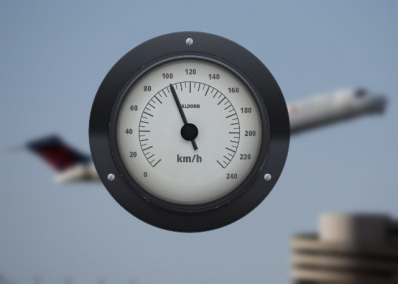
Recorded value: 100 km/h
